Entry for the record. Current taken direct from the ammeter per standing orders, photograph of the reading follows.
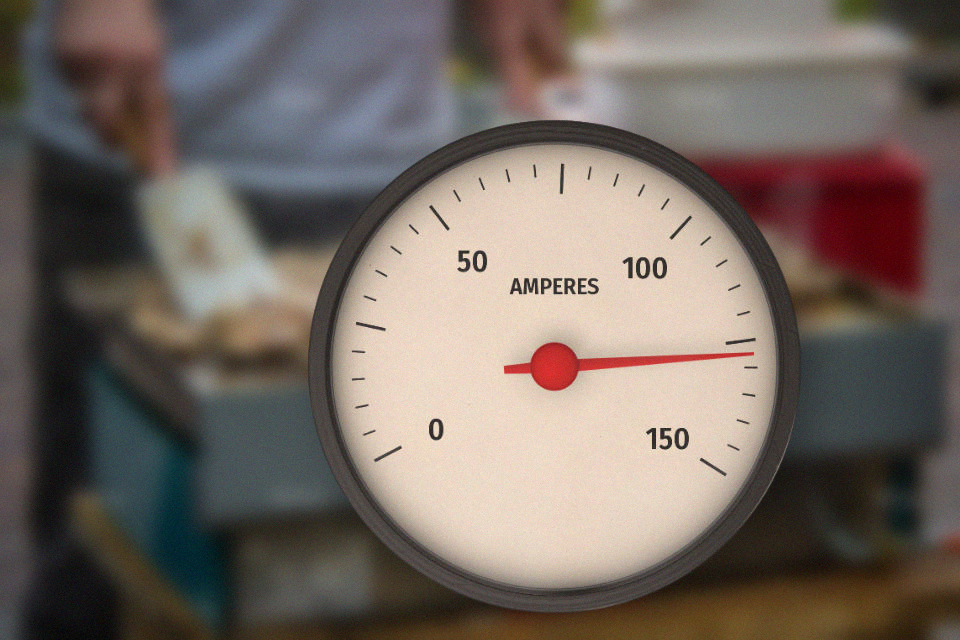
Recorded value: 127.5 A
